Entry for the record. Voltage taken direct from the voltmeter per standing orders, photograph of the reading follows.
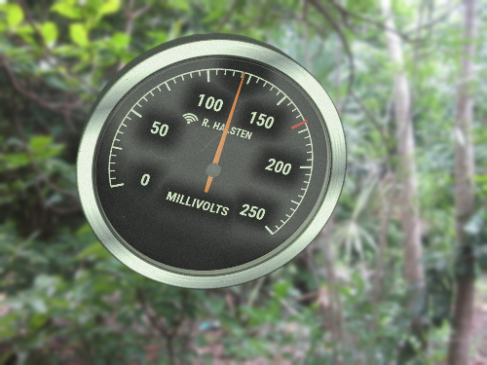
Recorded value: 120 mV
